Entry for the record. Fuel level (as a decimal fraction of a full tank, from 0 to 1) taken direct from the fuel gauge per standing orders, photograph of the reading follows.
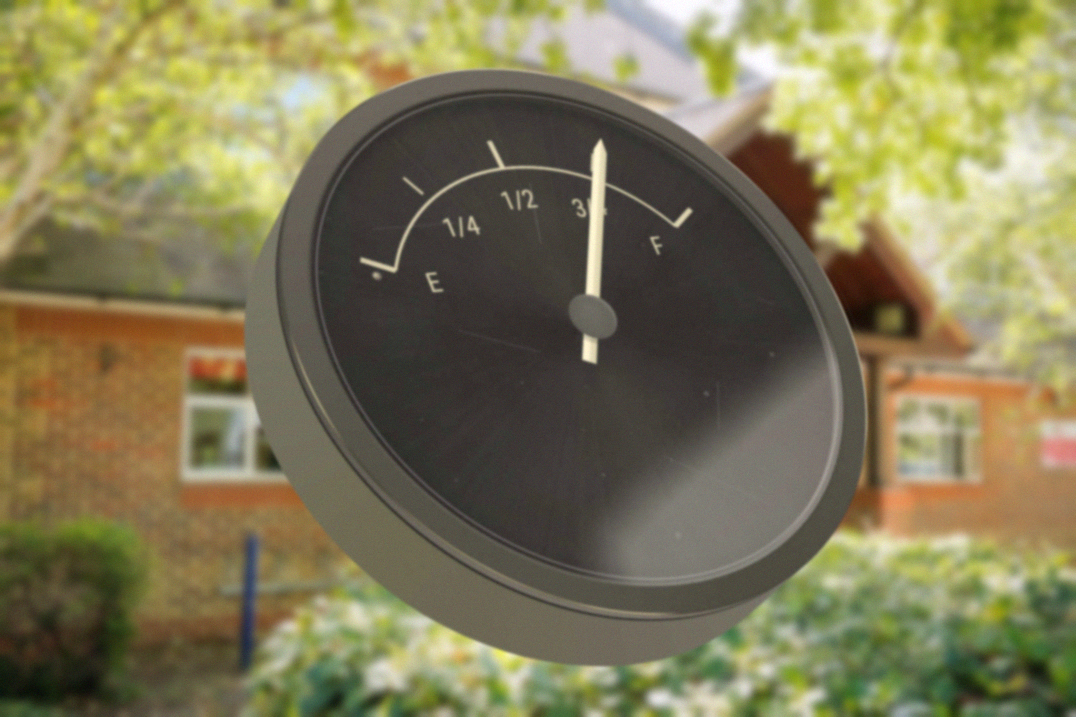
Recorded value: 0.75
